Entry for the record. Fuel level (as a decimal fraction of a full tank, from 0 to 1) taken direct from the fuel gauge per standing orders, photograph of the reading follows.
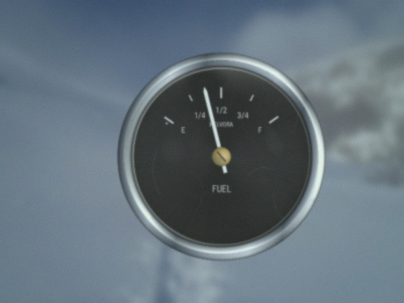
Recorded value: 0.375
